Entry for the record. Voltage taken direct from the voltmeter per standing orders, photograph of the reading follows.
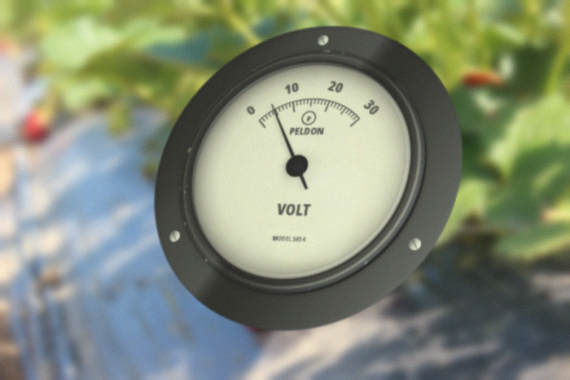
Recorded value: 5 V
